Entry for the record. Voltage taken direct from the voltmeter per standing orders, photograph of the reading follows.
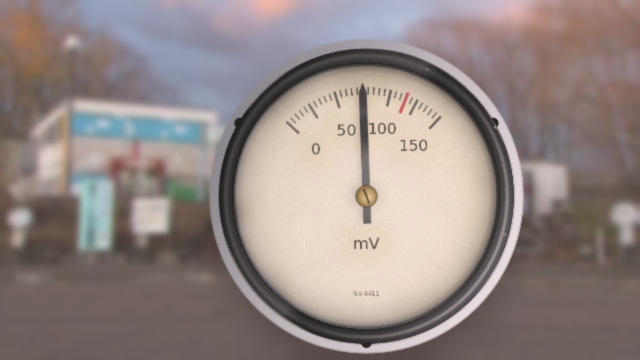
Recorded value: 75 mV
